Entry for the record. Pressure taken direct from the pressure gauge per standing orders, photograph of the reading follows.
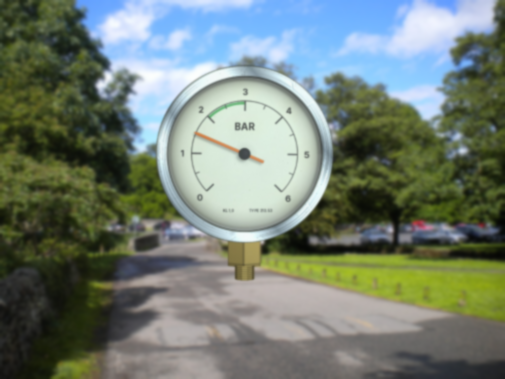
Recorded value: 1.5 bar
